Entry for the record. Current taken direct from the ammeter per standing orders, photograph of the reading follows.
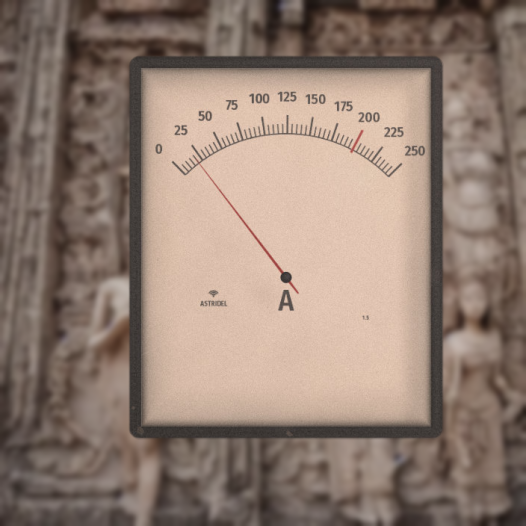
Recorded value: 20 A
